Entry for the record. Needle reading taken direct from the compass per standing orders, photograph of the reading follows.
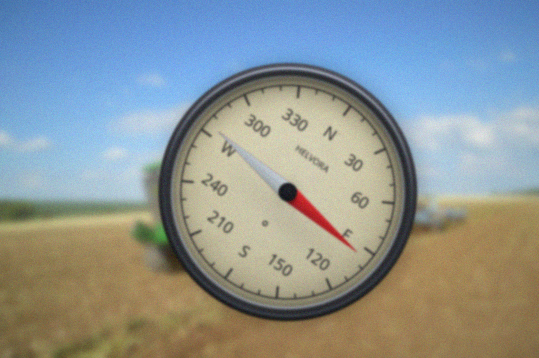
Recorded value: 95 °
